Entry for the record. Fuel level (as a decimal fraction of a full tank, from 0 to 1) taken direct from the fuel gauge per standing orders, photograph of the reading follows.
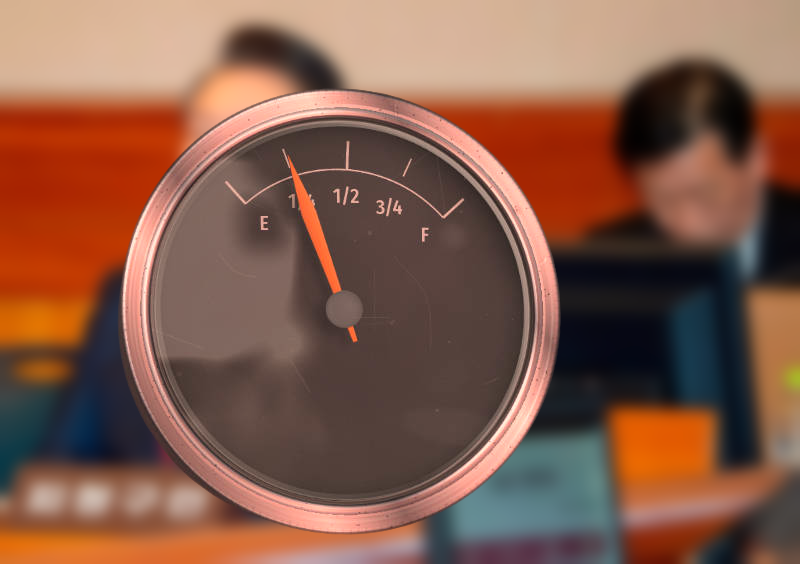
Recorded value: 0.25
